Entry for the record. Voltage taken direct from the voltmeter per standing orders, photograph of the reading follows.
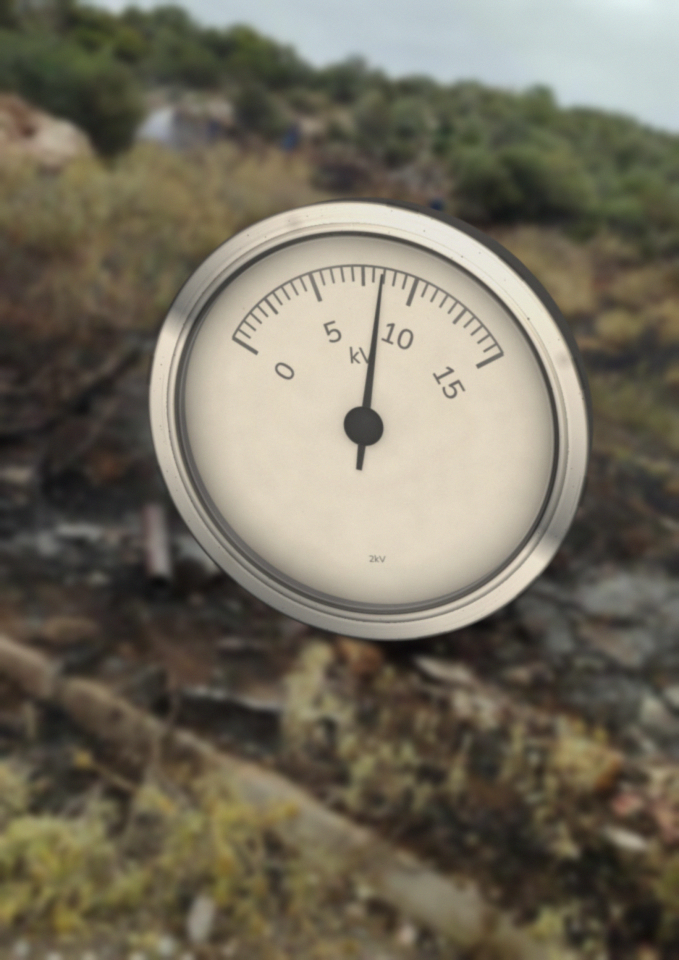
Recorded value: 8.5 kV
